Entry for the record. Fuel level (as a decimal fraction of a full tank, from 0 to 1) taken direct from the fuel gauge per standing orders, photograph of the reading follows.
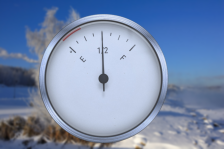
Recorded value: 0.5
